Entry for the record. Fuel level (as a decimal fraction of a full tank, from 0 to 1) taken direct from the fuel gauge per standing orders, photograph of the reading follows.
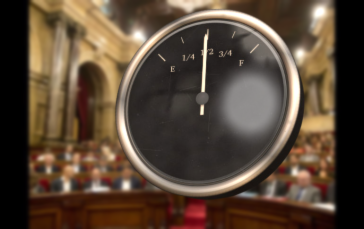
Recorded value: 0.5
